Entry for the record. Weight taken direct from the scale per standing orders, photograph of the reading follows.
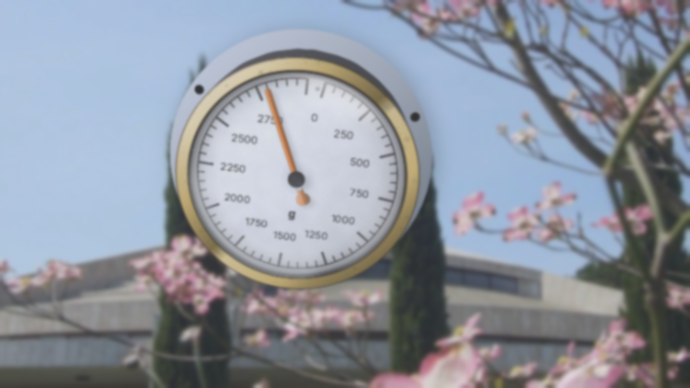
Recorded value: 2800 g
